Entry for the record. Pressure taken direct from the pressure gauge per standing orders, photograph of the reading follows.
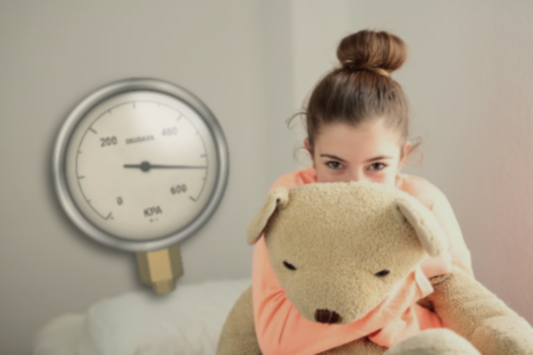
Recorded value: 525 kPa
